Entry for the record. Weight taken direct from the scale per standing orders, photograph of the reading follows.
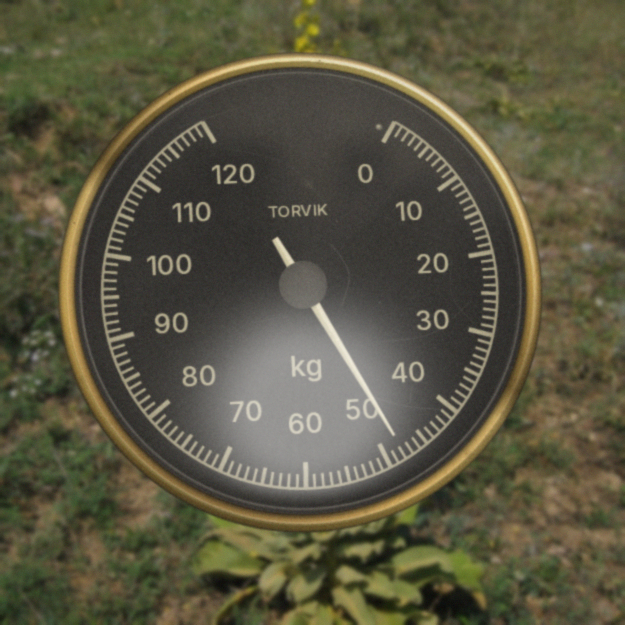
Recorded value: 48 kg
